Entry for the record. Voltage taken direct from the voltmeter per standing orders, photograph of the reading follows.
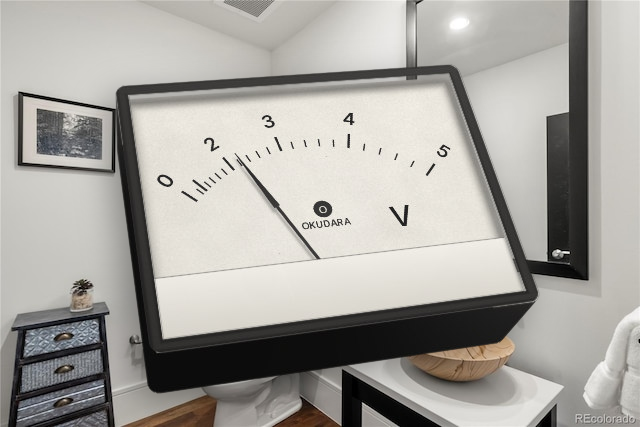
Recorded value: 2.2 V
